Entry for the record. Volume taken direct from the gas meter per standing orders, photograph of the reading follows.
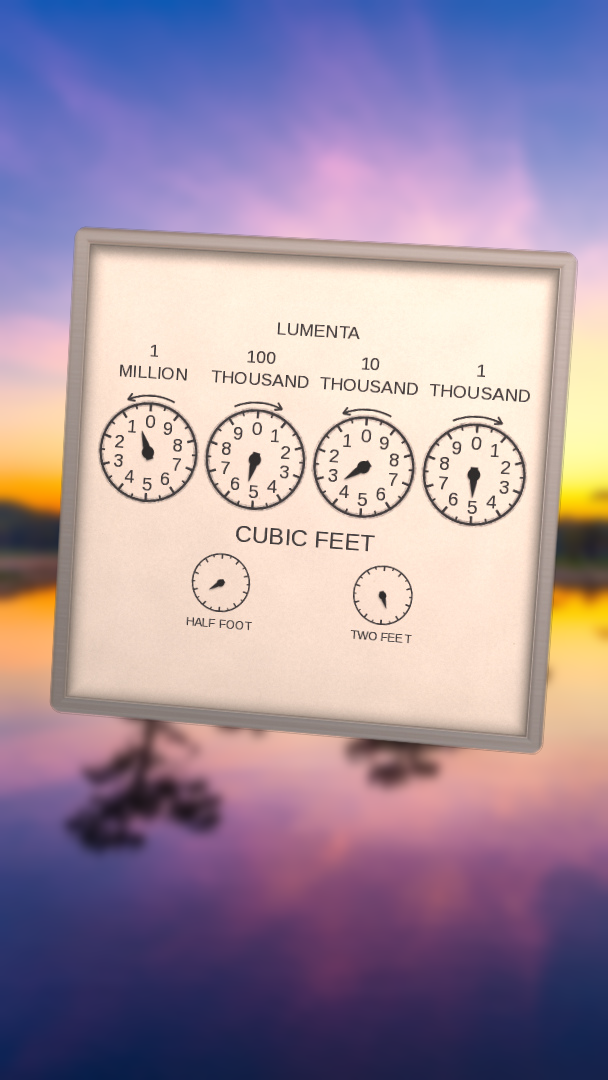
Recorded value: 53500 ft³
